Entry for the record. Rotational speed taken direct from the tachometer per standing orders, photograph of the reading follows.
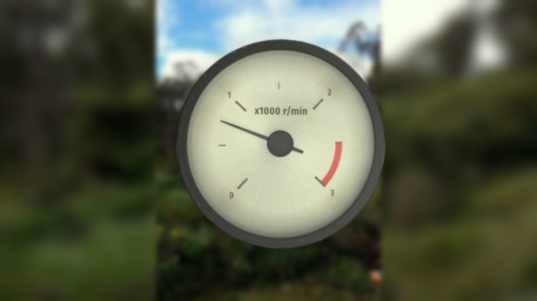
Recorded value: 750 rpm
